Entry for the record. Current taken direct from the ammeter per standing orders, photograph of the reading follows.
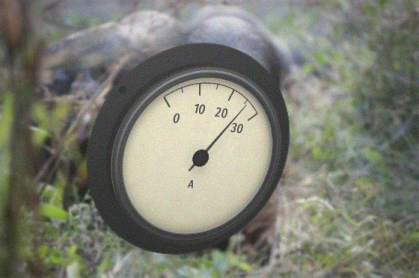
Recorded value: 25 A
